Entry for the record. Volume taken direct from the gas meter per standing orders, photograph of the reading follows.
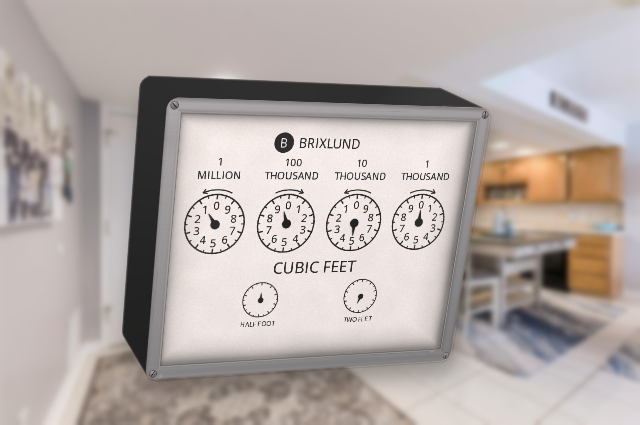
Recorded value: 95000 ft³
